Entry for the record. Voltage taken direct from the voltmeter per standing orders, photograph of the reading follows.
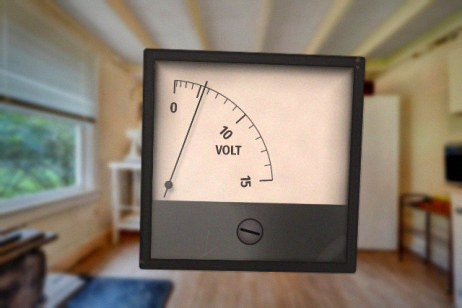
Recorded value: 5.5 V
